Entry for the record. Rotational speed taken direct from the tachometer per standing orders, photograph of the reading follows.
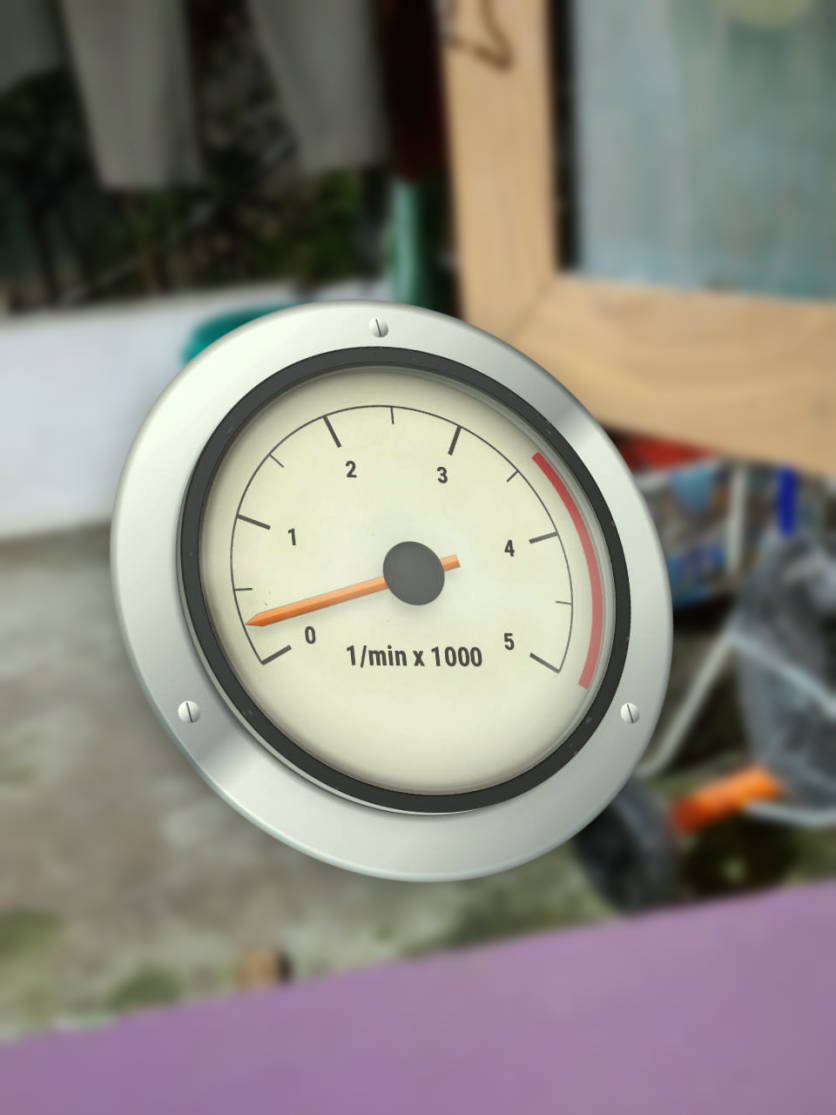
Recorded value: 250 rpm
